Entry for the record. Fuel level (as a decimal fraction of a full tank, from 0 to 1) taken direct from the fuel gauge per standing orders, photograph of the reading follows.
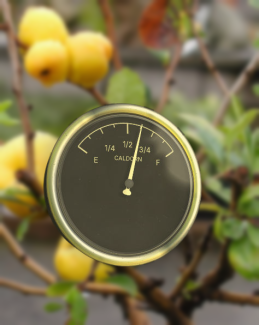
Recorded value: 0.625
